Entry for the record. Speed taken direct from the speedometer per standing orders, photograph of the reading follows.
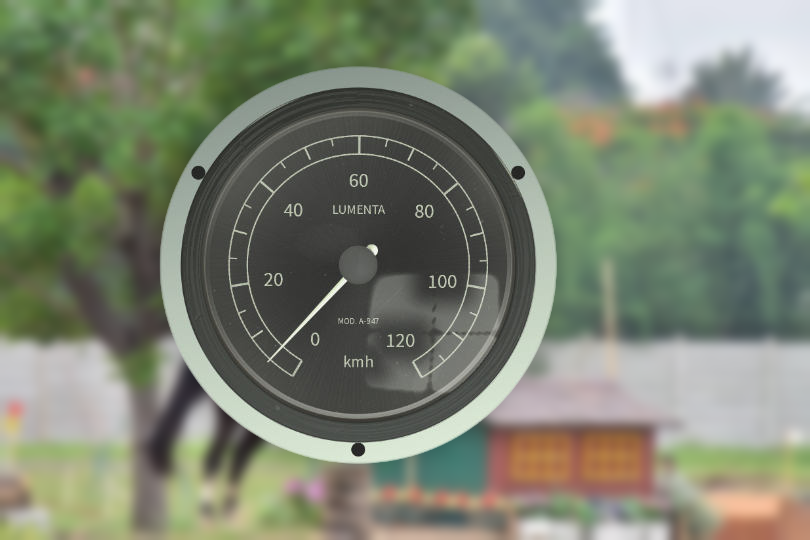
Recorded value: 5 km/h
